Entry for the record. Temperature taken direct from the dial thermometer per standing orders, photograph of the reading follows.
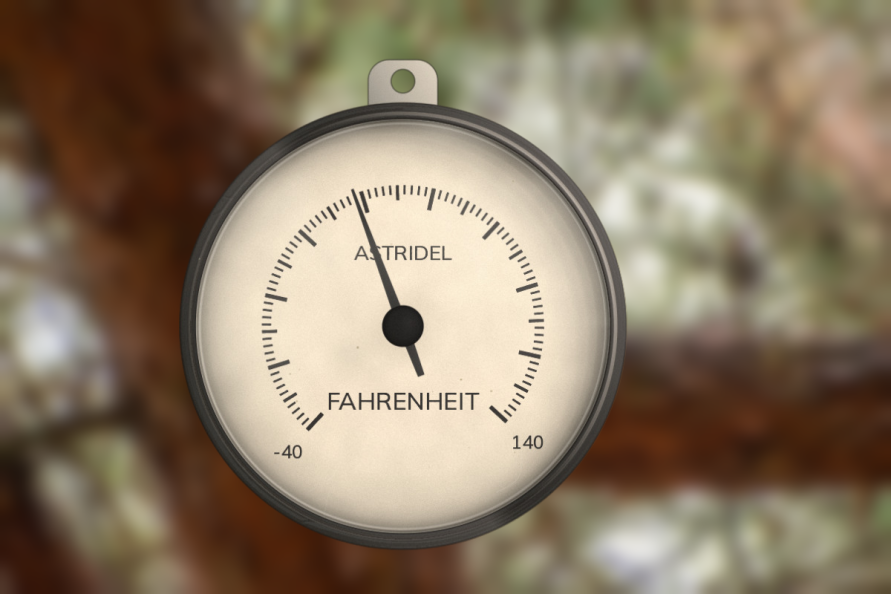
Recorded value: 38 °F
